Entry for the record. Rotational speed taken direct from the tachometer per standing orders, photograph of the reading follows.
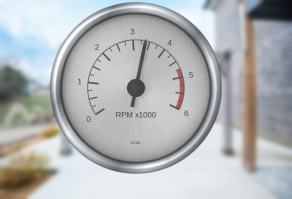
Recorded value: 3375 rpm
